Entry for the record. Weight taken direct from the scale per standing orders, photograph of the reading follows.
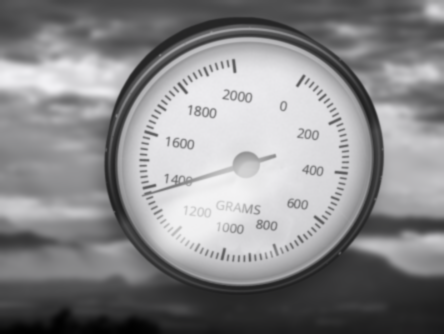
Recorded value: 1380 g
